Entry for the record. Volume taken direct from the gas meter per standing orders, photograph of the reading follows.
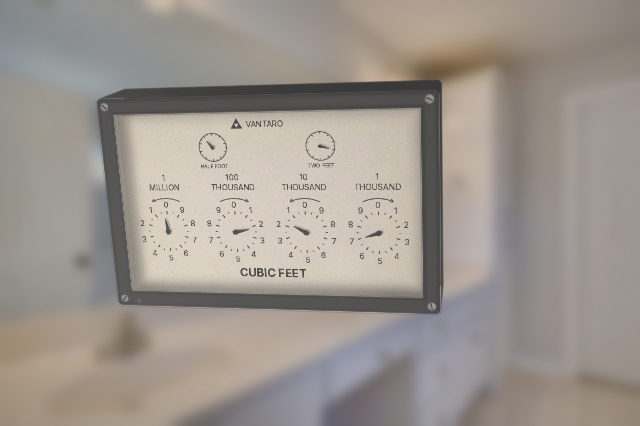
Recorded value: 21700 ft³
